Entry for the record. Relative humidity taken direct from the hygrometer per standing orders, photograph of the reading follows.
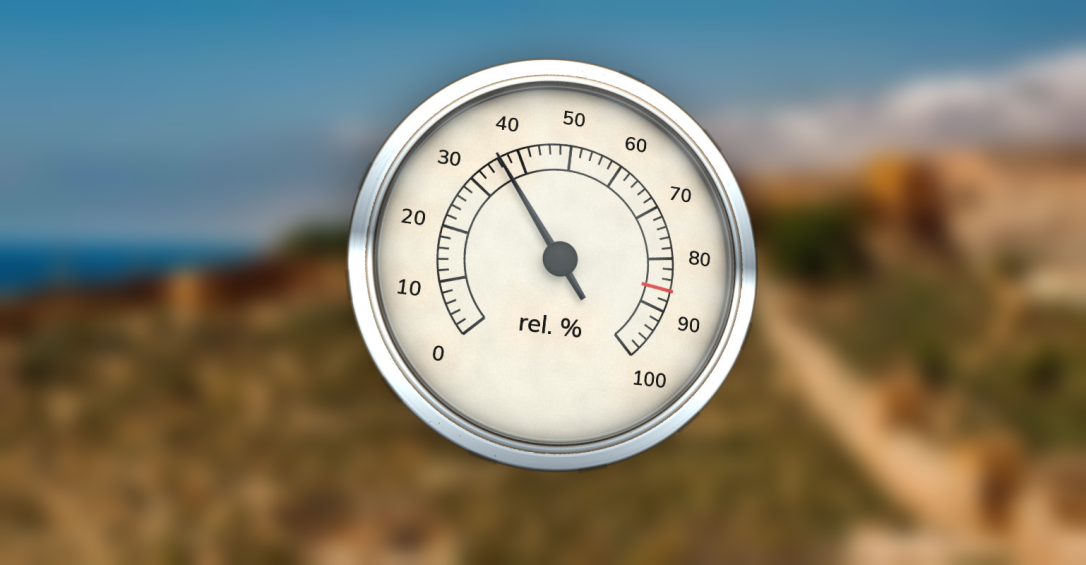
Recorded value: 36 %
